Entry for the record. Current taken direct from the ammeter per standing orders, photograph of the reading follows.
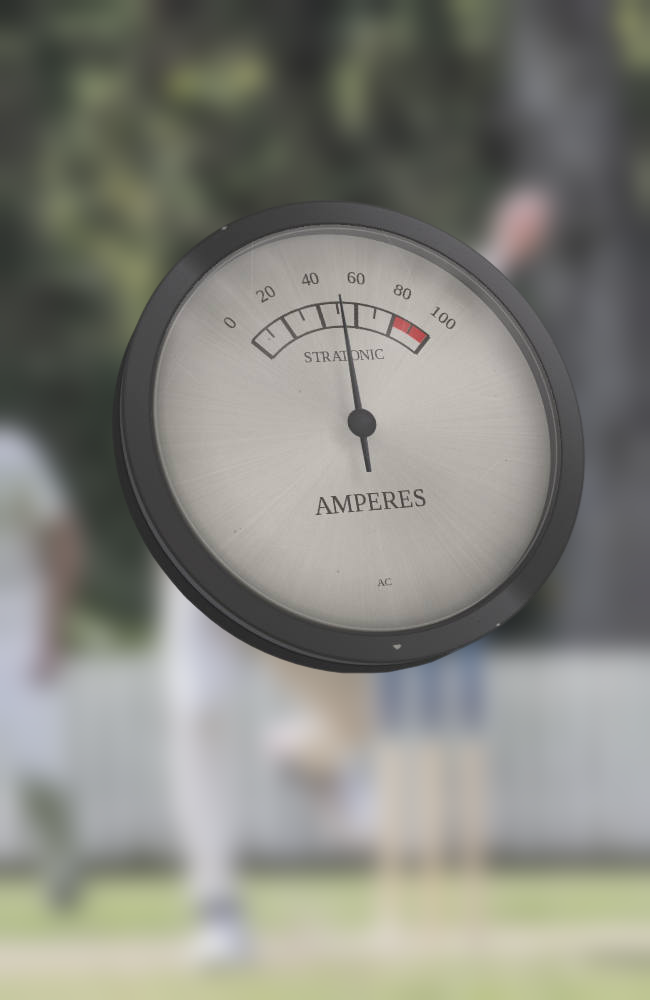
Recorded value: 50 A
